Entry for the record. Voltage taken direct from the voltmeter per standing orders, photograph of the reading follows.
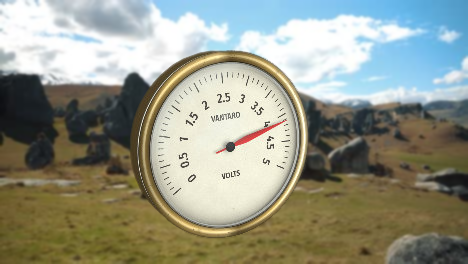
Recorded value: 4.1 V
